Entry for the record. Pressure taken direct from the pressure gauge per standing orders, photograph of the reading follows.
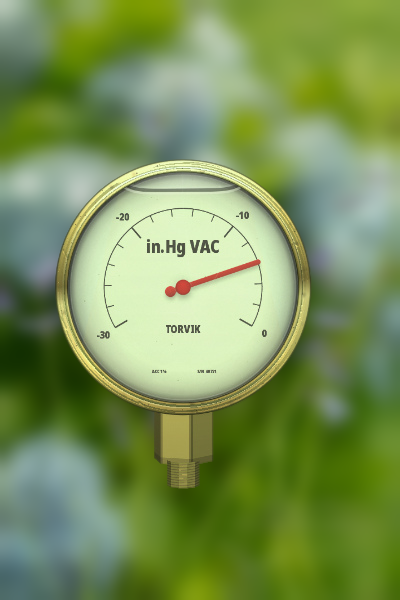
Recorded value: -6 inHg
